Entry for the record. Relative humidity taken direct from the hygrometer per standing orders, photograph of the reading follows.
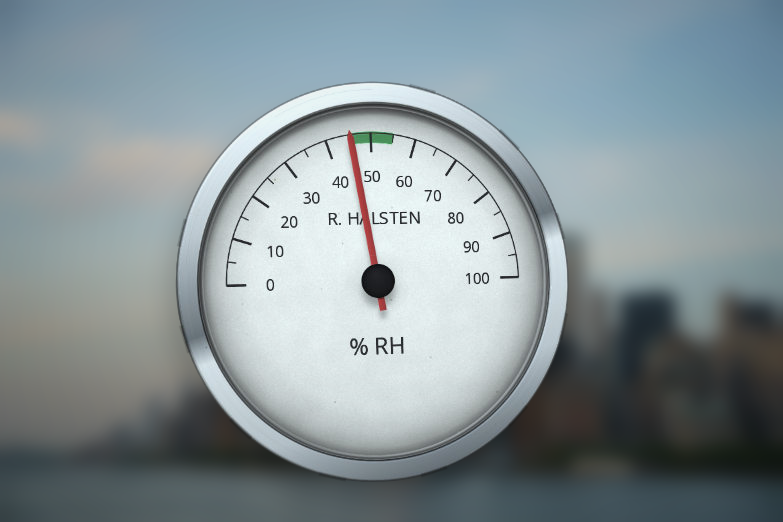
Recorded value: 45 %
